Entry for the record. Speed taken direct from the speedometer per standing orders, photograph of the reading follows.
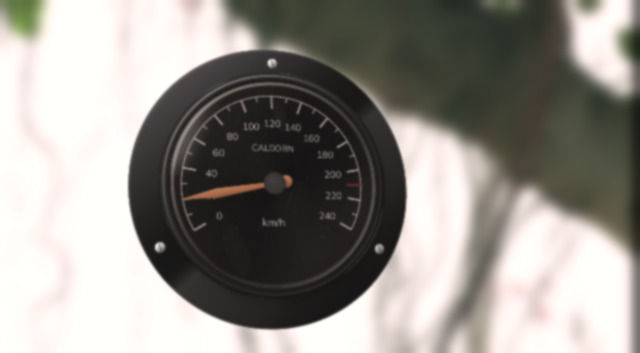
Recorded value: 20 km/h
